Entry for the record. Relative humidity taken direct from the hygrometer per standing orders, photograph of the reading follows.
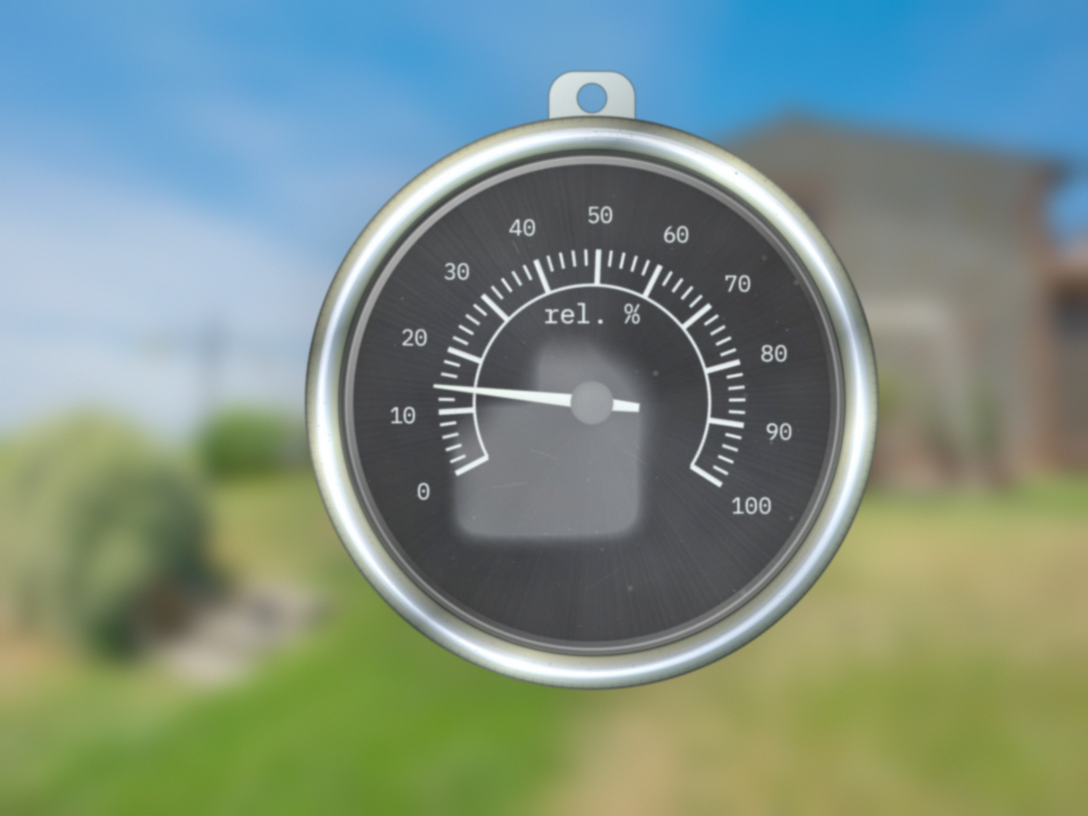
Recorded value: 14 %
